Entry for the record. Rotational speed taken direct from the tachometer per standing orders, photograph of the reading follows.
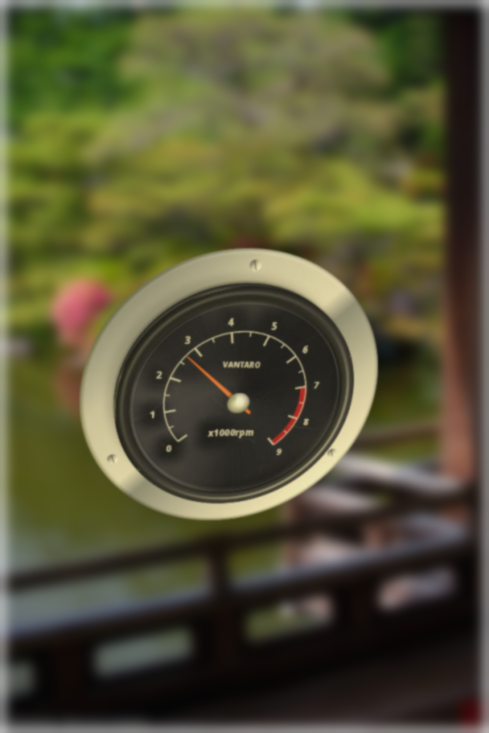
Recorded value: 2750 rpm
